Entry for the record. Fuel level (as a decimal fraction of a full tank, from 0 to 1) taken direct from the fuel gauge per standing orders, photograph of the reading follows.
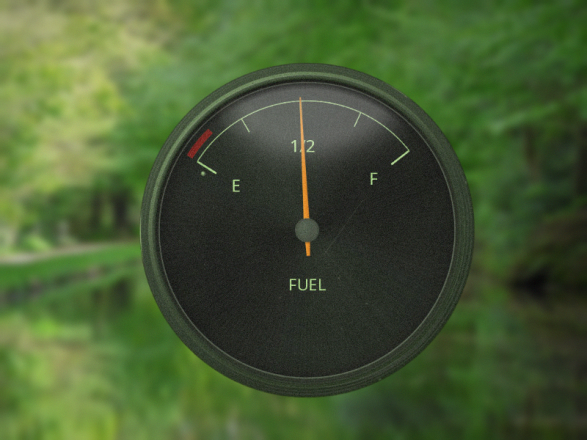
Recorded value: 0.5
